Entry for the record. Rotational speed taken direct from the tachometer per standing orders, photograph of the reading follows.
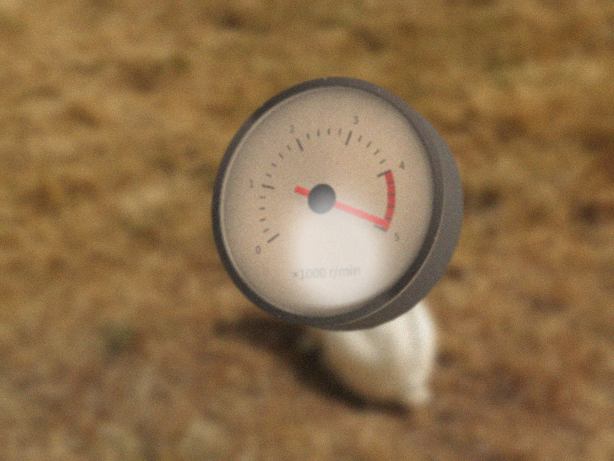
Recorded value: 4900 rpm
